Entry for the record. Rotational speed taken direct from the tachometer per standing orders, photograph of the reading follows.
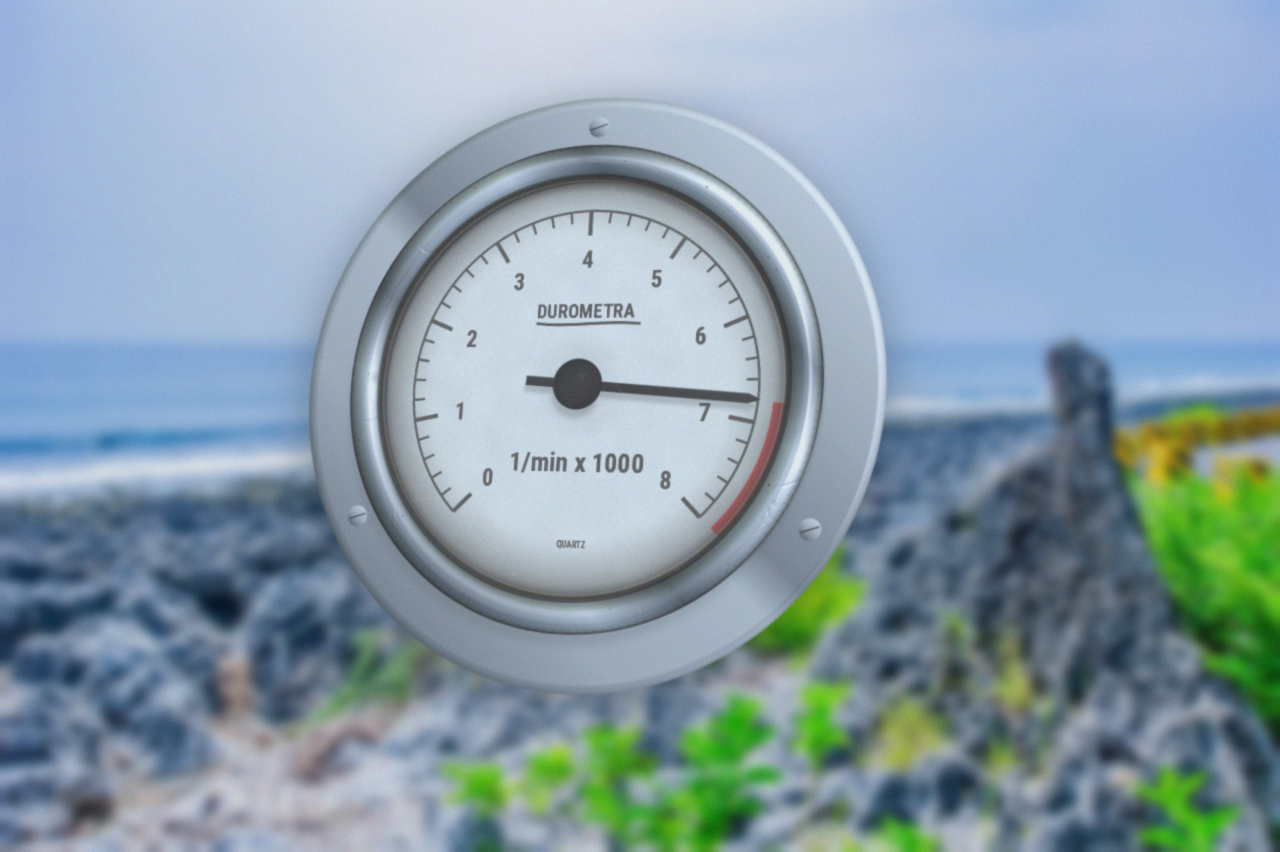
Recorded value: 6800 rpm
